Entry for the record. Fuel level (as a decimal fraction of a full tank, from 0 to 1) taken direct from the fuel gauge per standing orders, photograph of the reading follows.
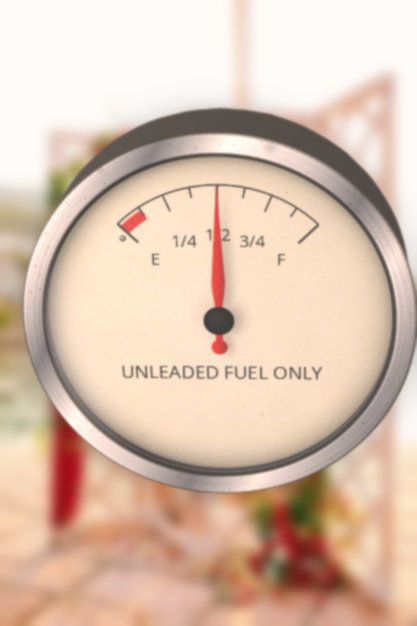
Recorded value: 0.5
